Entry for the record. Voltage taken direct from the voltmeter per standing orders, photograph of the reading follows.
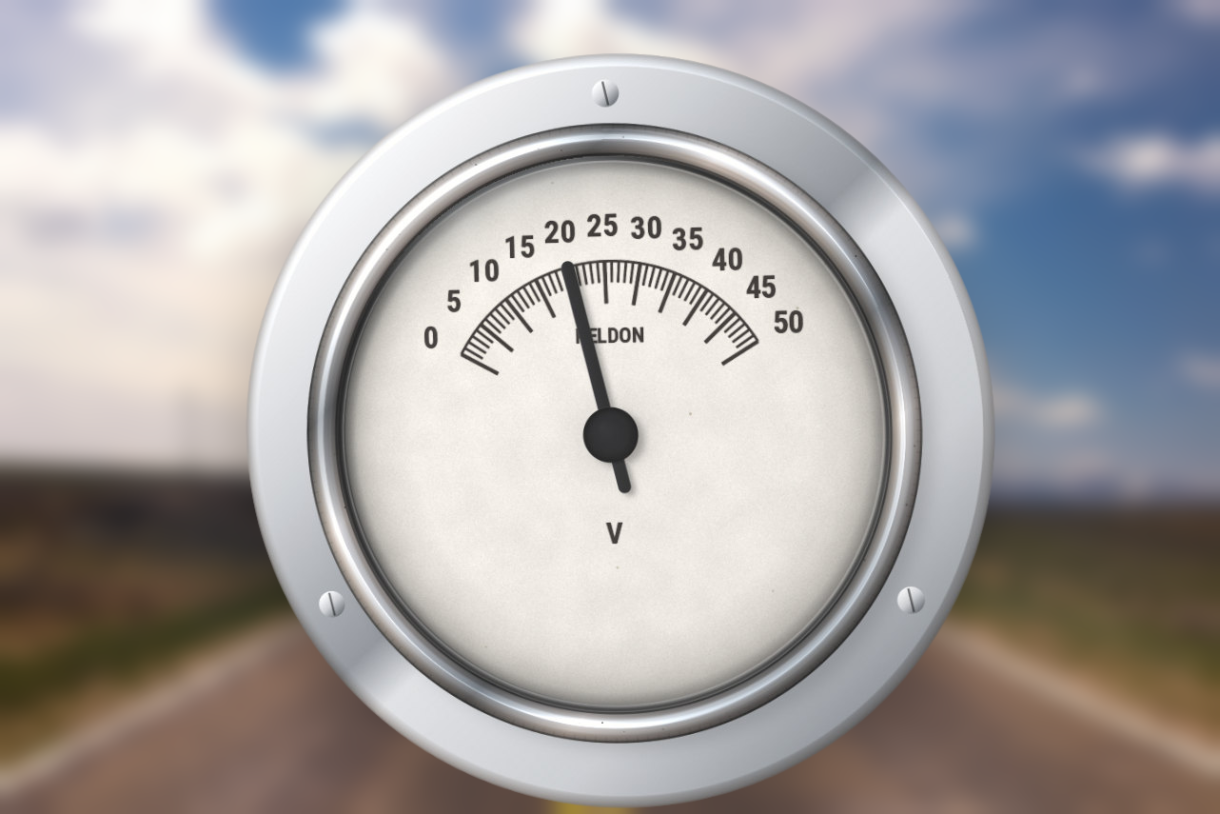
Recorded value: 20 V
